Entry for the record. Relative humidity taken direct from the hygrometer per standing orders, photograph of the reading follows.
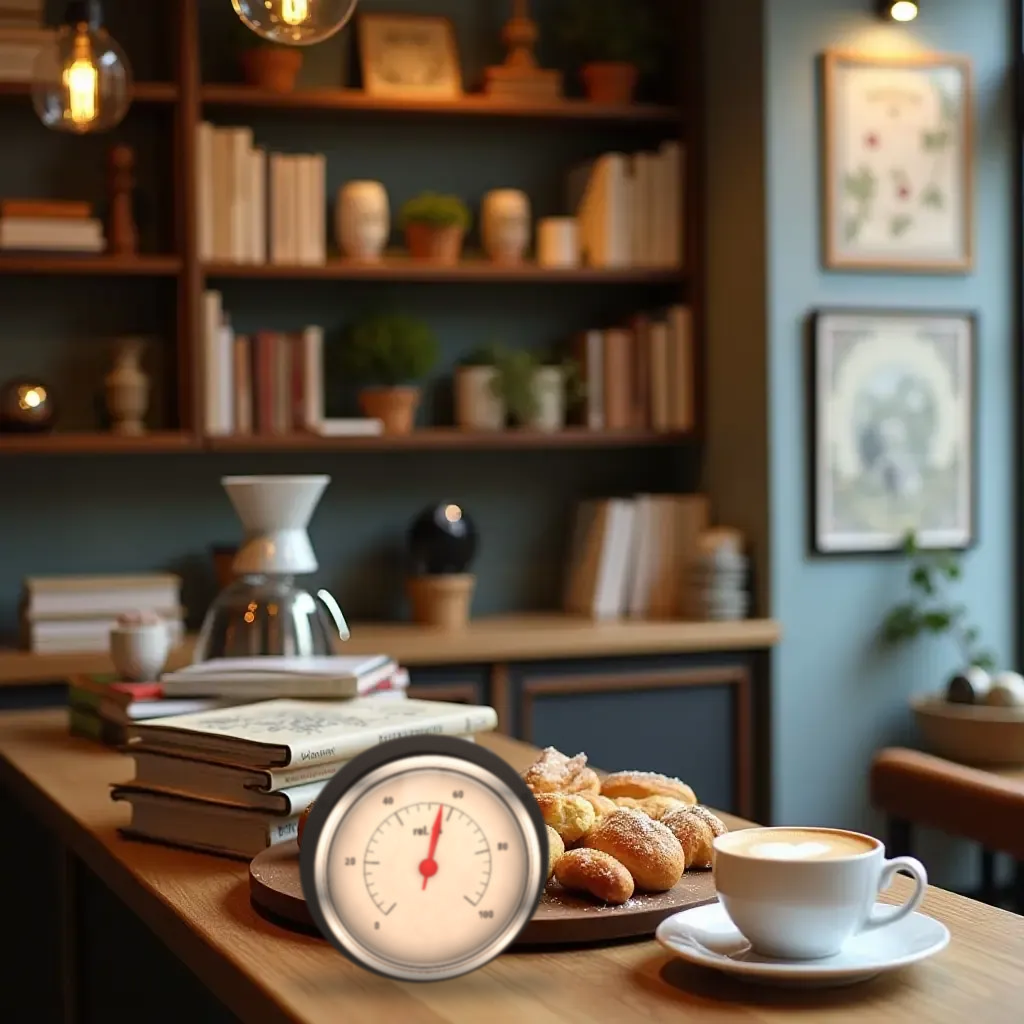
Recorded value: 56 %
